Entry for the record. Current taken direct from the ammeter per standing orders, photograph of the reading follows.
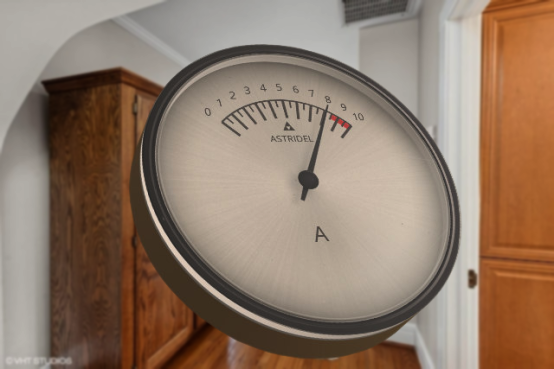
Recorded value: 8 A
